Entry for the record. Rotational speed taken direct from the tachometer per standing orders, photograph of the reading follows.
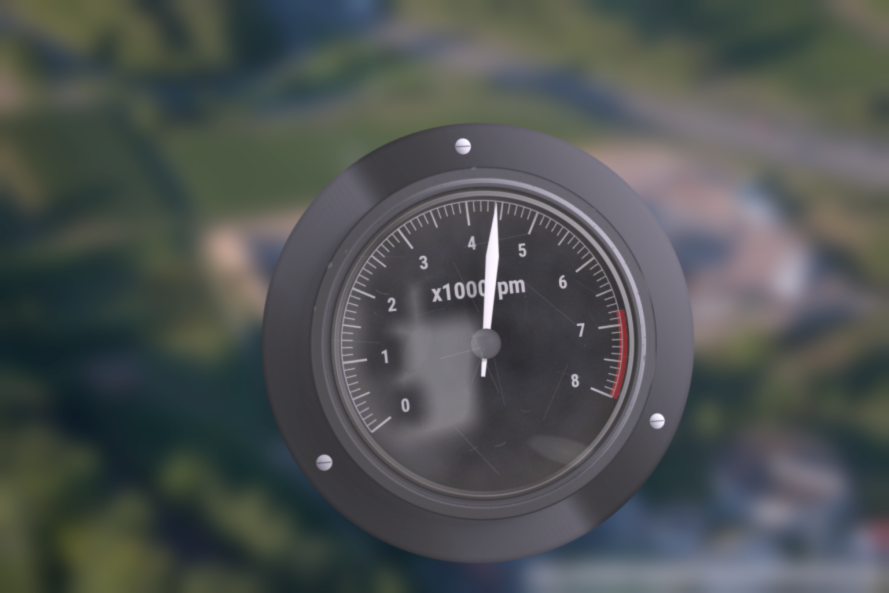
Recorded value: 4400 rpm
